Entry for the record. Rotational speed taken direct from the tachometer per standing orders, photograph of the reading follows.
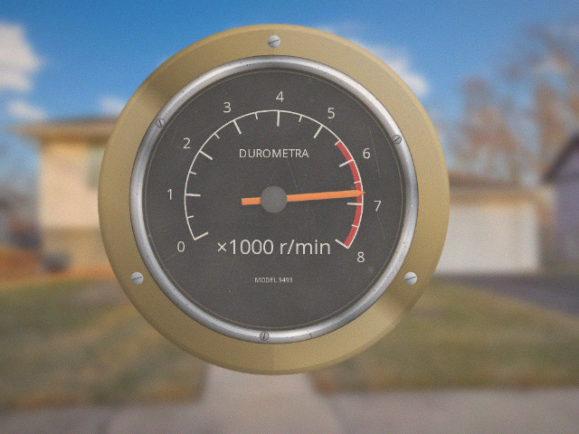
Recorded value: 6750 rpm
